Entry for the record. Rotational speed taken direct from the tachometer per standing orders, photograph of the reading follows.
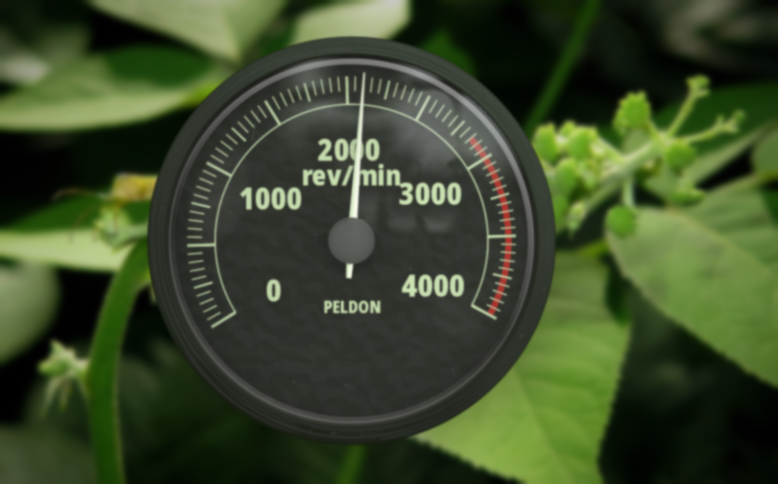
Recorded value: 2100 rpm
